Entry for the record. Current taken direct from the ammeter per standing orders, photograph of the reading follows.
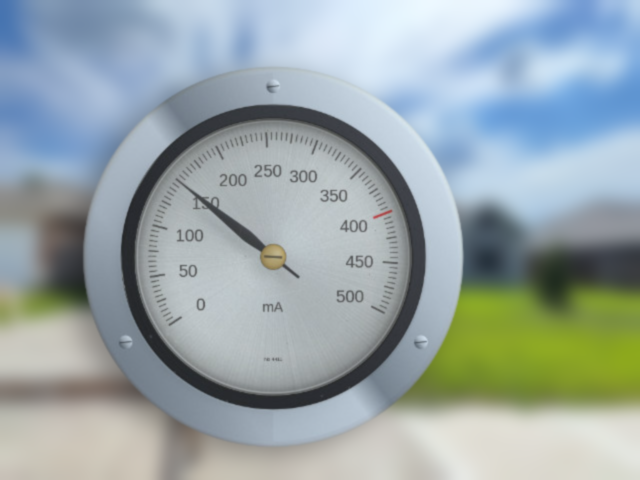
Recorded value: 150 mA
